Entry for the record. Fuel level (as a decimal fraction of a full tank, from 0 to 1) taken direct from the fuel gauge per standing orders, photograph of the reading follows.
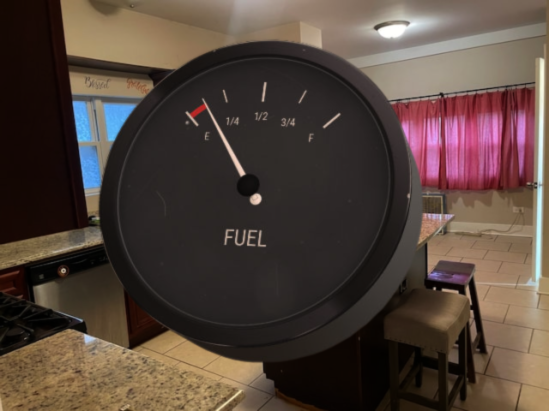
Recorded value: 0.125
